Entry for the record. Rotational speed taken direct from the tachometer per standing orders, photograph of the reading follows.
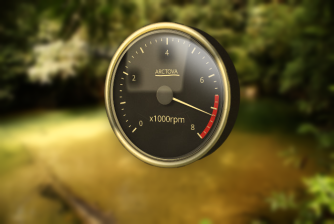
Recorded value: 7200 rpm
